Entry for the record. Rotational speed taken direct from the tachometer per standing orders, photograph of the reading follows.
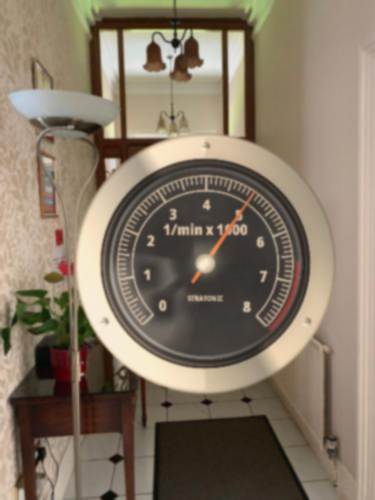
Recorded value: 5000 rpm
